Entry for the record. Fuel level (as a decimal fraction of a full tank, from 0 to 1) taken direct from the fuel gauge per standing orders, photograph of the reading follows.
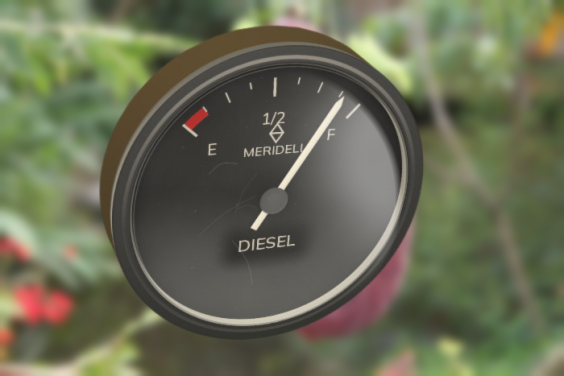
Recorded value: 0.875
